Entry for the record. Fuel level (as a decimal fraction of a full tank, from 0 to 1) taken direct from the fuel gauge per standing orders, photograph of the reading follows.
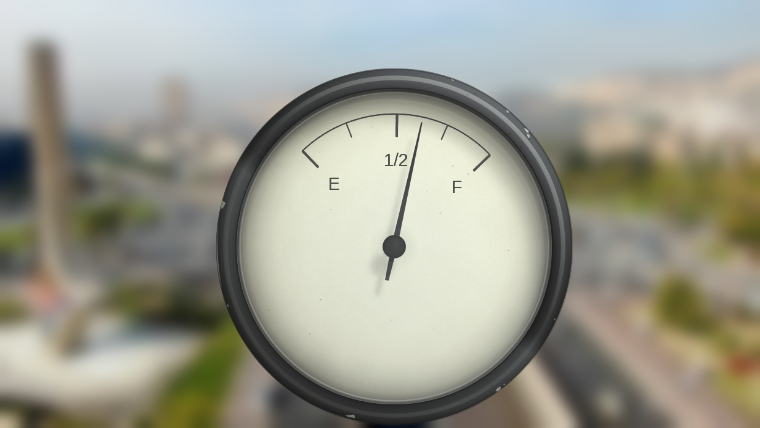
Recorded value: 0.625
